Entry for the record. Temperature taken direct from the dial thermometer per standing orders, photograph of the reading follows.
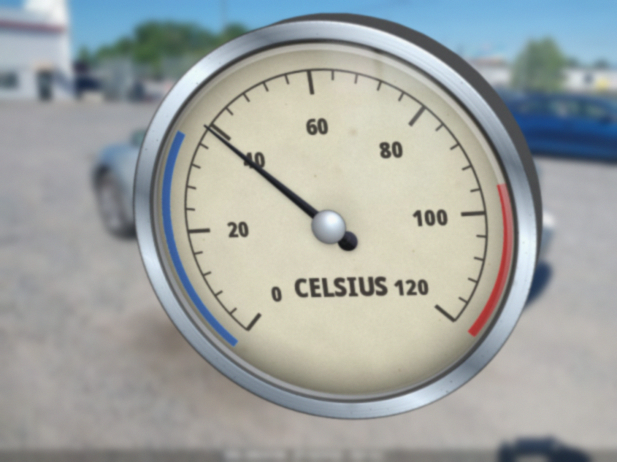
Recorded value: 40 °C
